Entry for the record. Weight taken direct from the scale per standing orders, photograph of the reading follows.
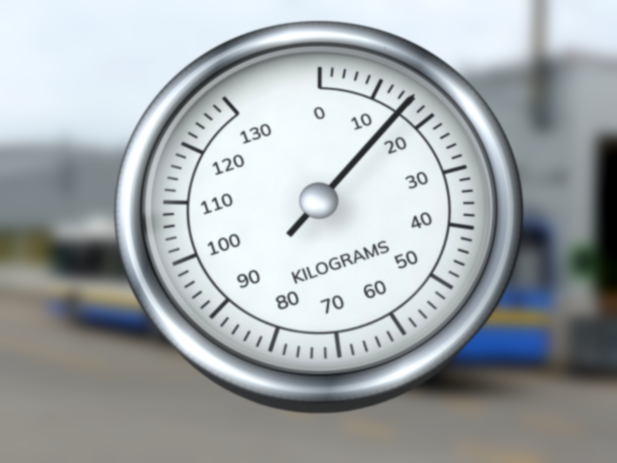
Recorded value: 16 kg
